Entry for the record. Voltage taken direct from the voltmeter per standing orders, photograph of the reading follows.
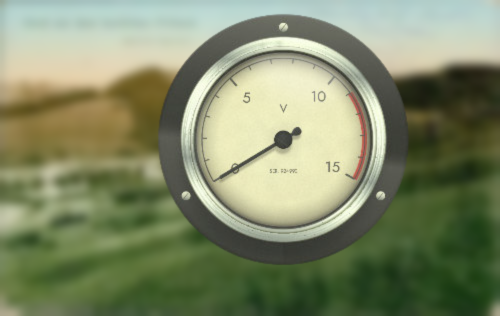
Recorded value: 0 V
